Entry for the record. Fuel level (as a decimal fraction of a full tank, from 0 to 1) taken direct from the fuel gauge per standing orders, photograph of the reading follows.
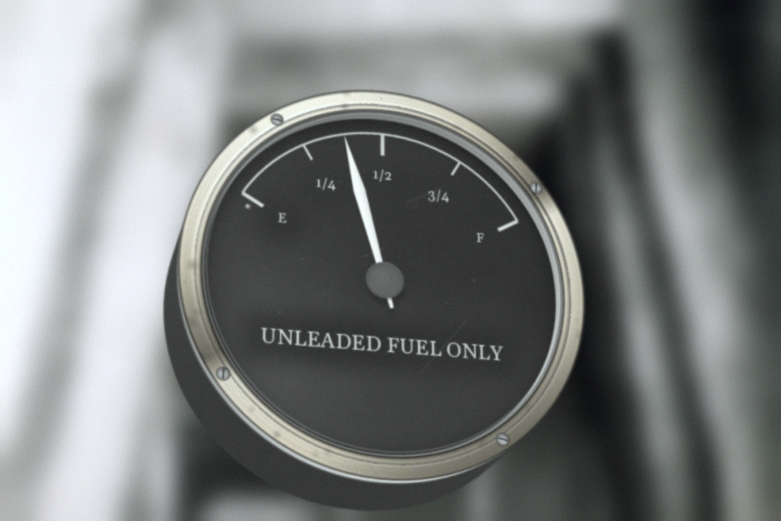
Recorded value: 0.375
